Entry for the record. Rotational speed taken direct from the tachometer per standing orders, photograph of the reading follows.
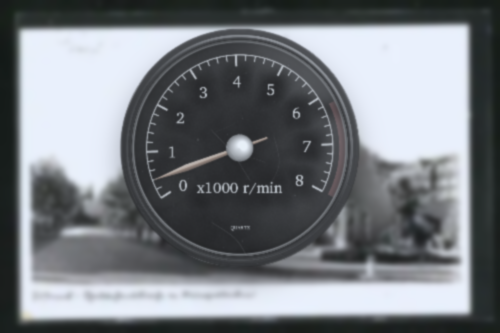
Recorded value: 400 rpm
